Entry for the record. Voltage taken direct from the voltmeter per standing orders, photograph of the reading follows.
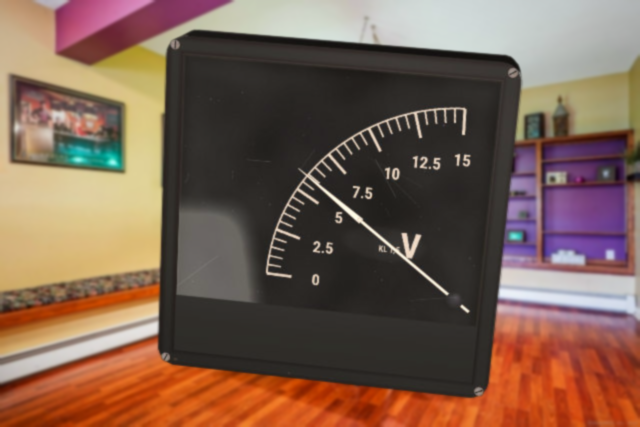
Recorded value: 6 V
